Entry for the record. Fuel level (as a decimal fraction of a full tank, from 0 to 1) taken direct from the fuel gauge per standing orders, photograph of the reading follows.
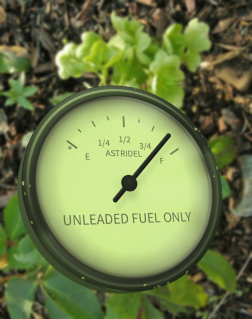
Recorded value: 0.875
